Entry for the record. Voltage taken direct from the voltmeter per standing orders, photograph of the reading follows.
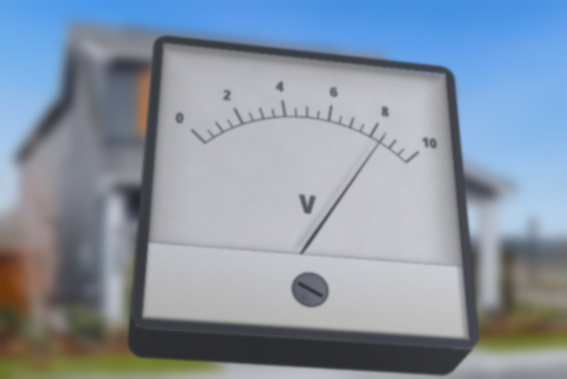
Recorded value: 8.5 V
